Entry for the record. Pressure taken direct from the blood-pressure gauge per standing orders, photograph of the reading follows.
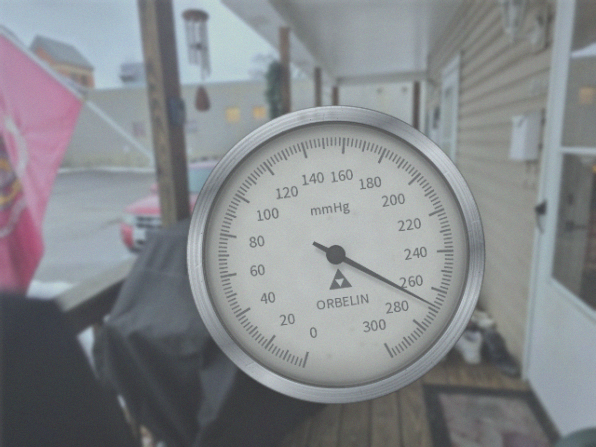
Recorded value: 268 mmHg
